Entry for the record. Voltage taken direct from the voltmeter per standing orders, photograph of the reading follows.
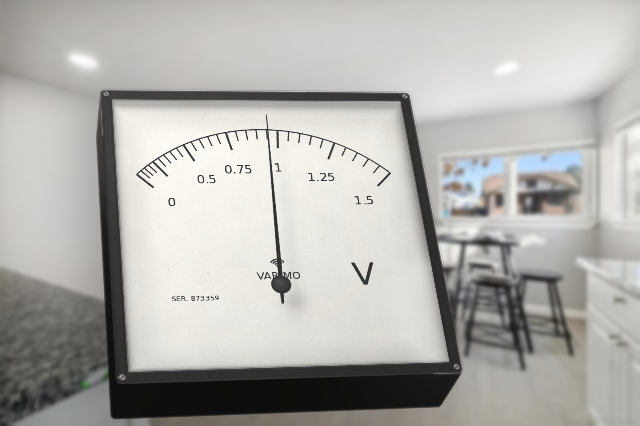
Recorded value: 0.95 V
